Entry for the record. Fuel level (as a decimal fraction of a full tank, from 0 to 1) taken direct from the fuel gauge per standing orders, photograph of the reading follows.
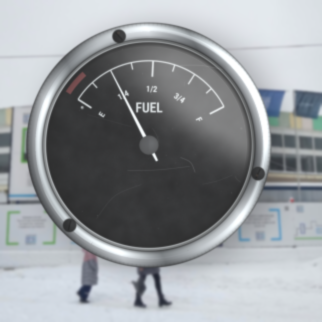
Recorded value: 0.25
